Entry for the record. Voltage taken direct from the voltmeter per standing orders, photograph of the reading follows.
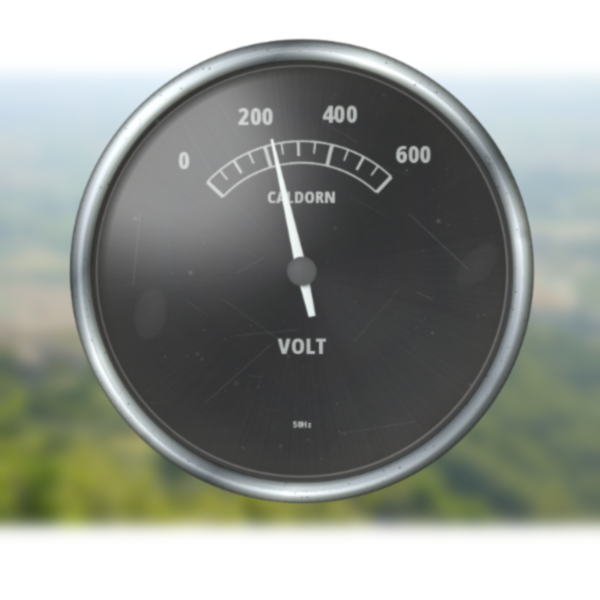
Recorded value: 225 V
